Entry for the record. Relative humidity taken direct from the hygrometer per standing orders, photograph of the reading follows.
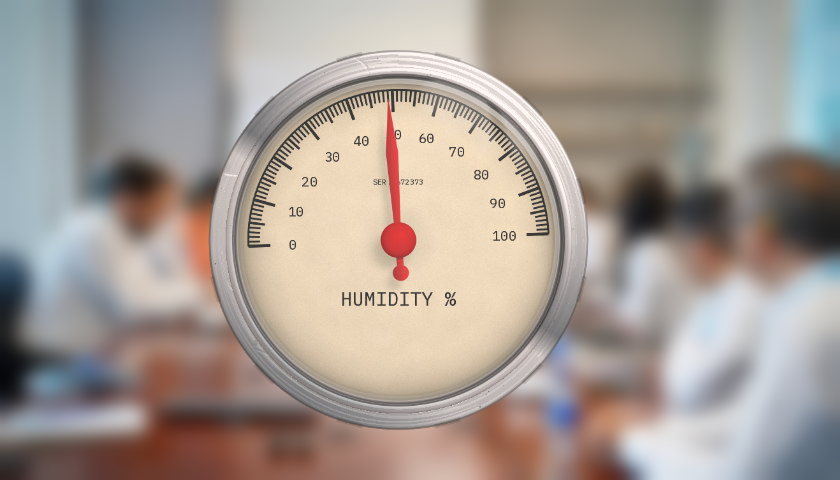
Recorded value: 49 %
